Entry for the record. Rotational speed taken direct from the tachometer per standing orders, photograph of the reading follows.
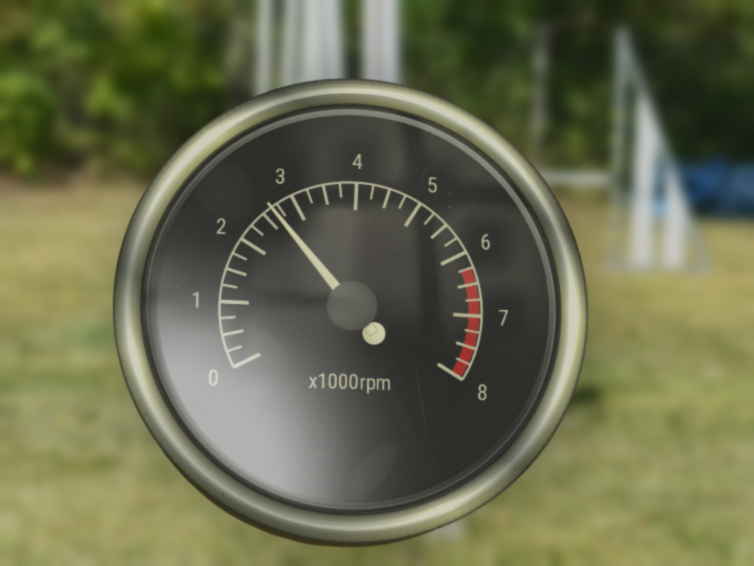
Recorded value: 2625 rpm
